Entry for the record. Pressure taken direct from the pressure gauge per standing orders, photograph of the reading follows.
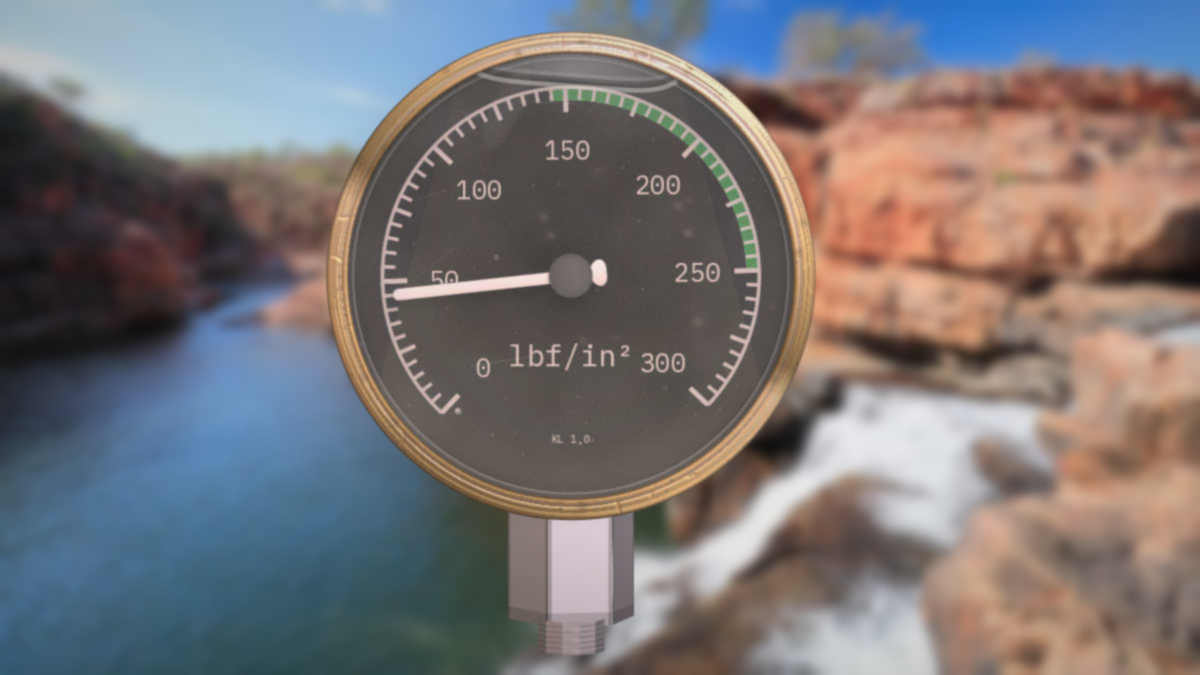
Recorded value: 45 psi
